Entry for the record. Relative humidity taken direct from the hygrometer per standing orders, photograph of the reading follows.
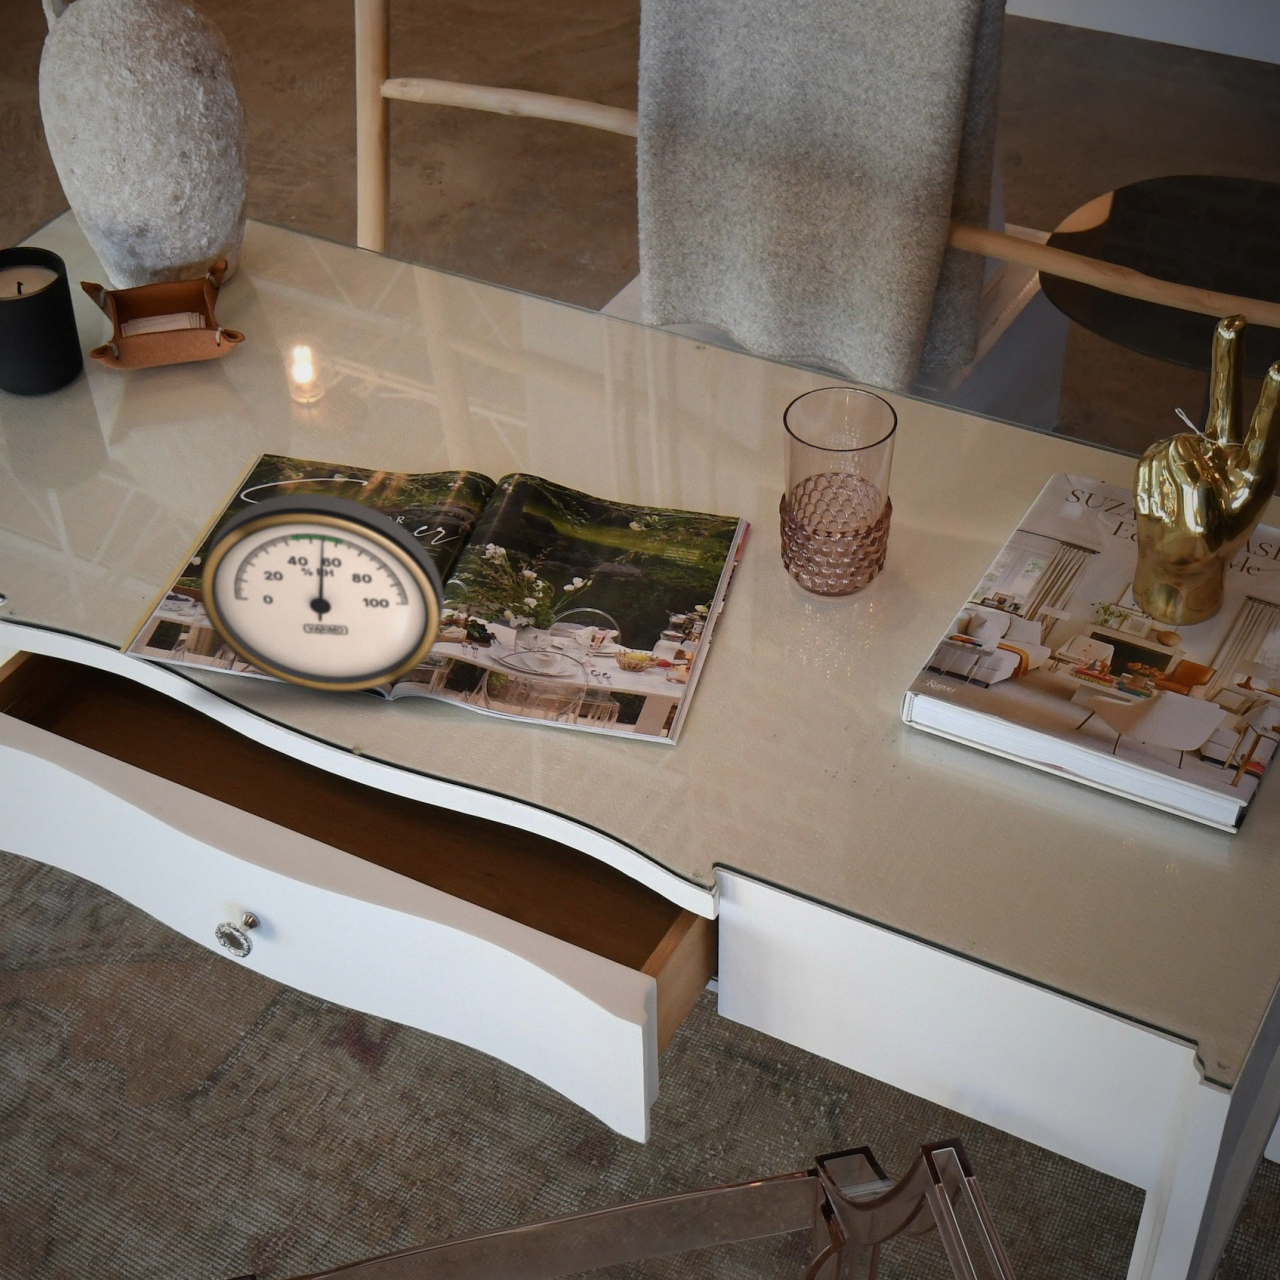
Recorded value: 55 %
